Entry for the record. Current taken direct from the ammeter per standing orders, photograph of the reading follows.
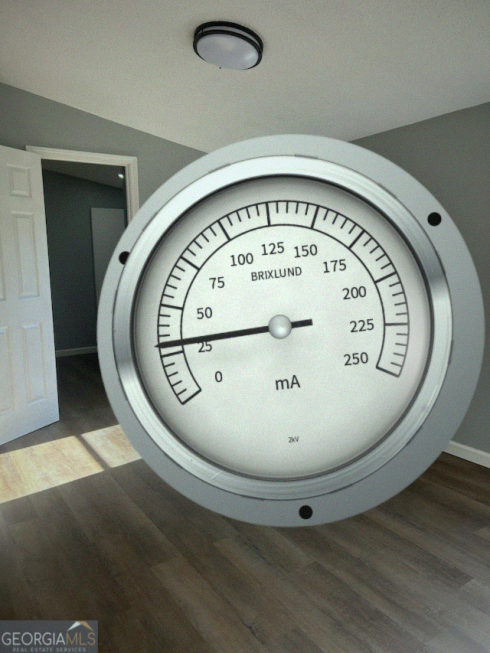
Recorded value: 30 mA
